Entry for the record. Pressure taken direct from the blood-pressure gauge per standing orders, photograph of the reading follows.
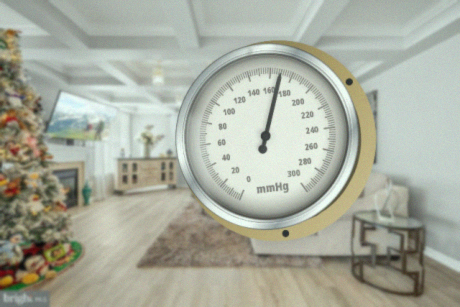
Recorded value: 170 mmHg
